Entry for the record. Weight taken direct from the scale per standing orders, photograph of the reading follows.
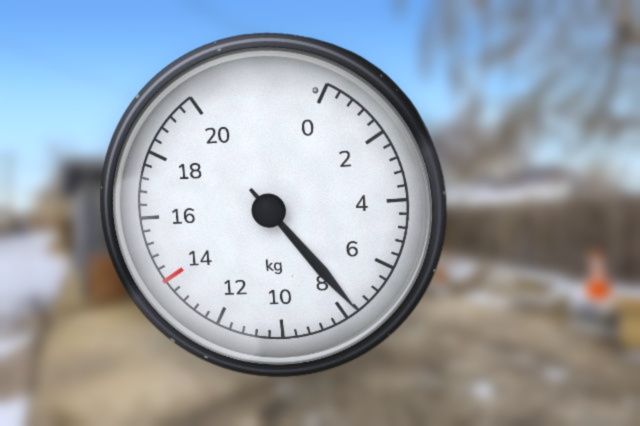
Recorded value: 7.6 kg
